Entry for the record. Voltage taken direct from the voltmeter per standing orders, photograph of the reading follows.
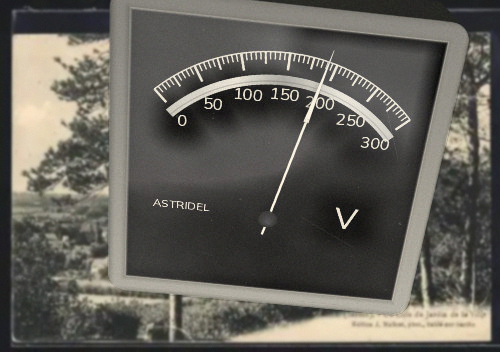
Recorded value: 190 V
